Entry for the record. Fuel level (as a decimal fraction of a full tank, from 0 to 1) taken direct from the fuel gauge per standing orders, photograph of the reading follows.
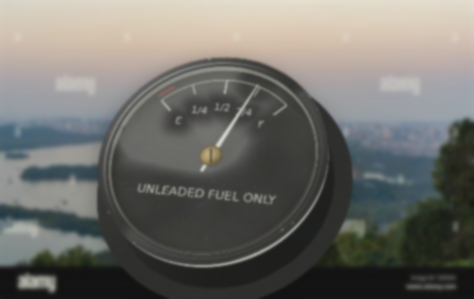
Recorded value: 0.75
